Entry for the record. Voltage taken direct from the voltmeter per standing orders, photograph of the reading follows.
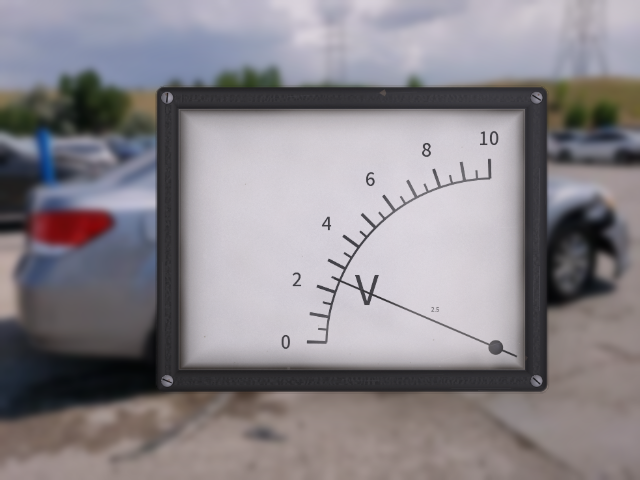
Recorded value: 2.5 V
